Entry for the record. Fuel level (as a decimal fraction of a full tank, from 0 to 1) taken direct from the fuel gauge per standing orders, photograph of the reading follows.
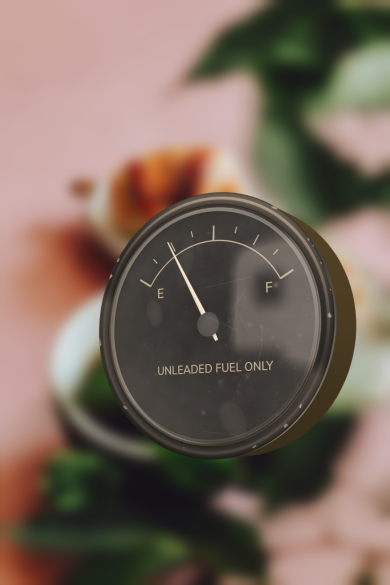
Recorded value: 0.25
